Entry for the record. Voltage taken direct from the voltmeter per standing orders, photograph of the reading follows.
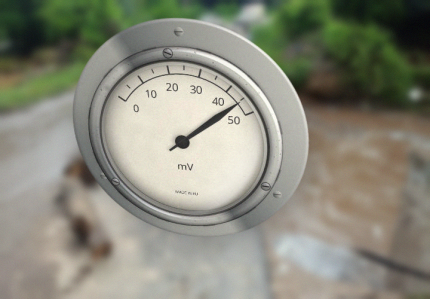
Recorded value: 45 mV
